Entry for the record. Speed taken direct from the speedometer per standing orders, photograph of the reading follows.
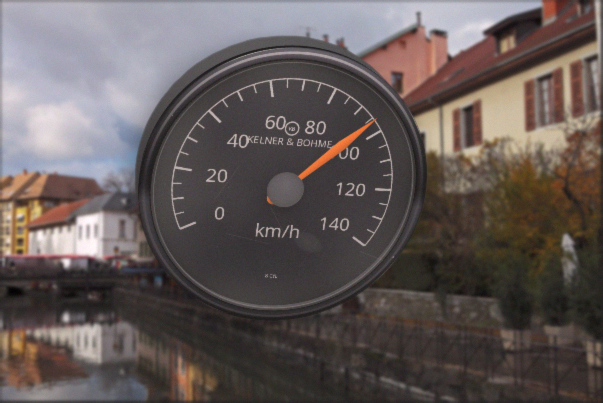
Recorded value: 95 km/h
